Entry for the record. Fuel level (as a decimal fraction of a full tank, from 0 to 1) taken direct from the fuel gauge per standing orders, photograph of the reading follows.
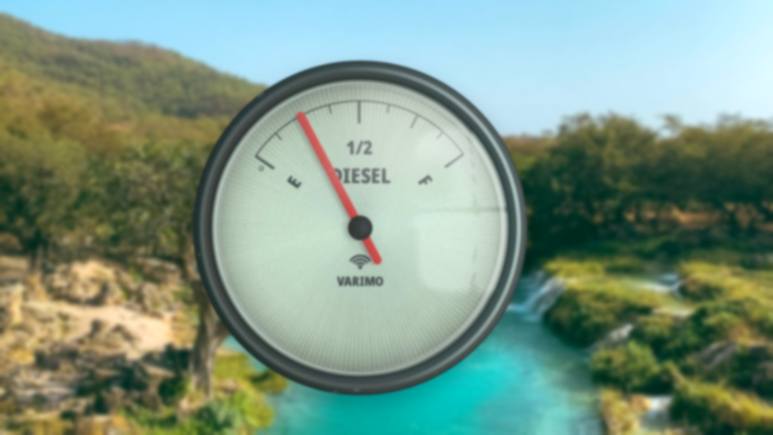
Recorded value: 0.25
